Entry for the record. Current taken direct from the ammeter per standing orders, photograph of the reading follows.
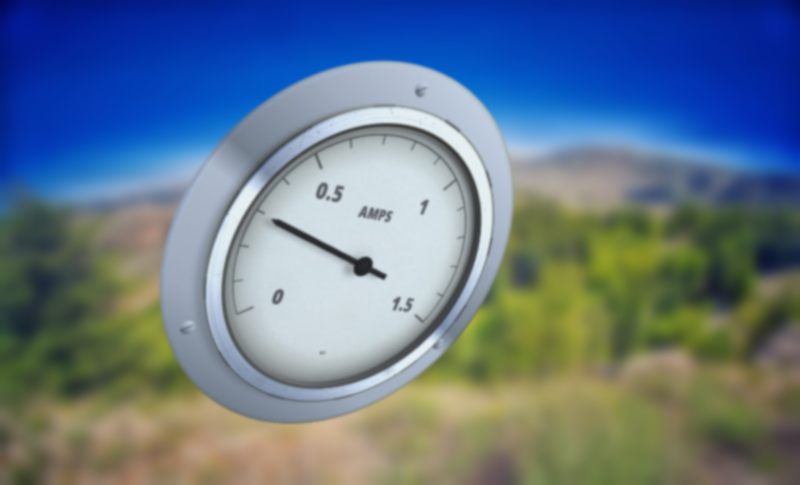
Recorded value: 0.3 A
